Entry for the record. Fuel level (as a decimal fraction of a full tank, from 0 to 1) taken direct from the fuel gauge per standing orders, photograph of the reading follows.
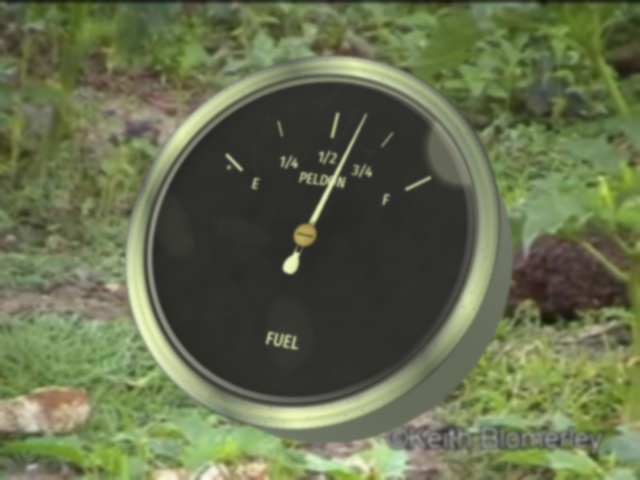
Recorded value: 0.625
